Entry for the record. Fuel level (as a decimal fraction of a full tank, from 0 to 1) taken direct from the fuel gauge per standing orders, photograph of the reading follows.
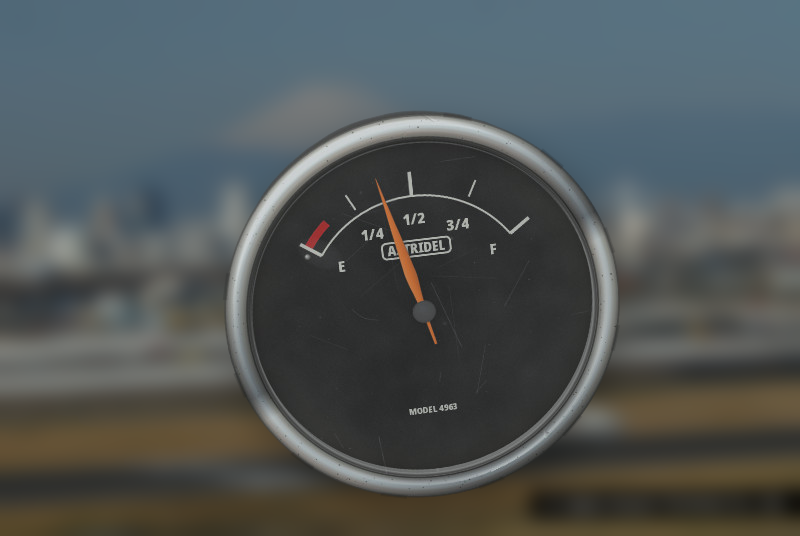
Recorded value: 0.375
